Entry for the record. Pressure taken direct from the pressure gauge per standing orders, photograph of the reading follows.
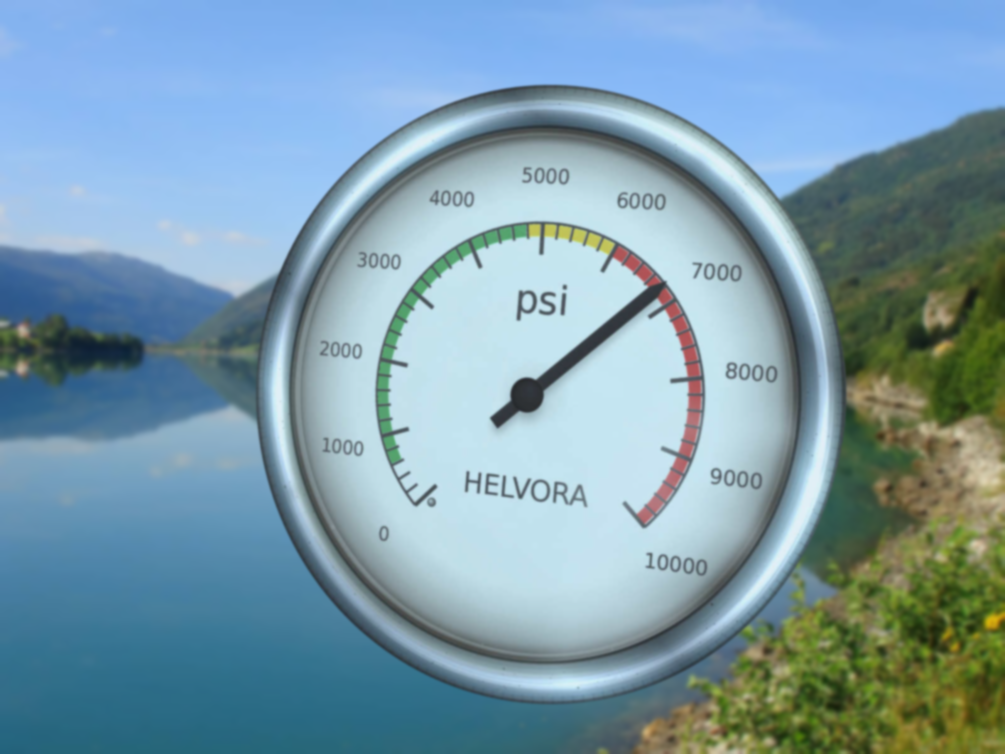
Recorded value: 6800 psi
